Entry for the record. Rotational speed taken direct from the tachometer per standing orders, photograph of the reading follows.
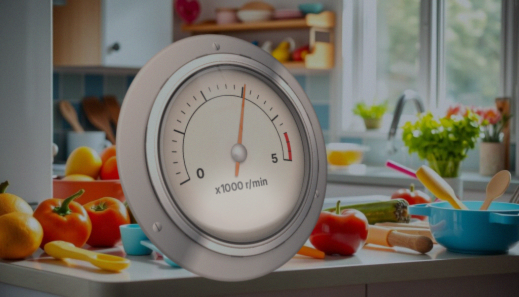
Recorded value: 3000 rpm
